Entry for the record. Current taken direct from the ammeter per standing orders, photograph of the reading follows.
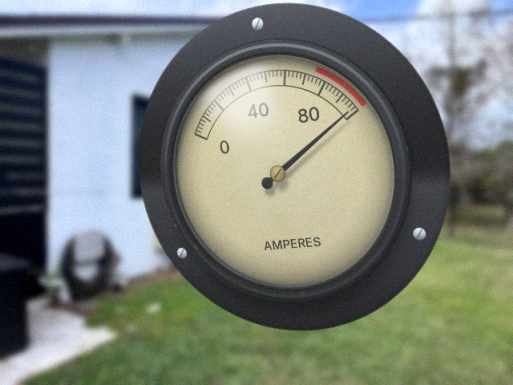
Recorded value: 98 A
